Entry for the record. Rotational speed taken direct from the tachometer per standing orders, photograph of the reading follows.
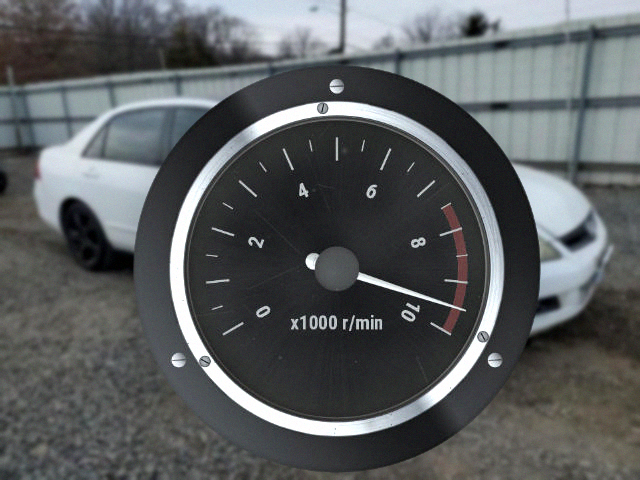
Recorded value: 9500 rpm
